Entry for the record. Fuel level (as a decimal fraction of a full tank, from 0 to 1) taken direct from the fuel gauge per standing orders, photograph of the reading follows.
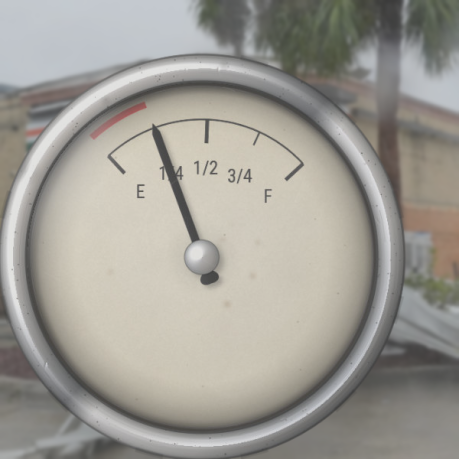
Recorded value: 0.25
